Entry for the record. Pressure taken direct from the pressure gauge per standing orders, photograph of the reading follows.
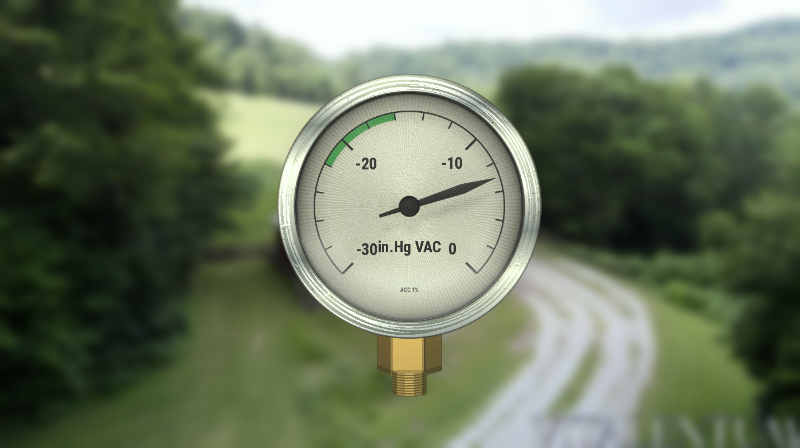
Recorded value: -7 inHg
